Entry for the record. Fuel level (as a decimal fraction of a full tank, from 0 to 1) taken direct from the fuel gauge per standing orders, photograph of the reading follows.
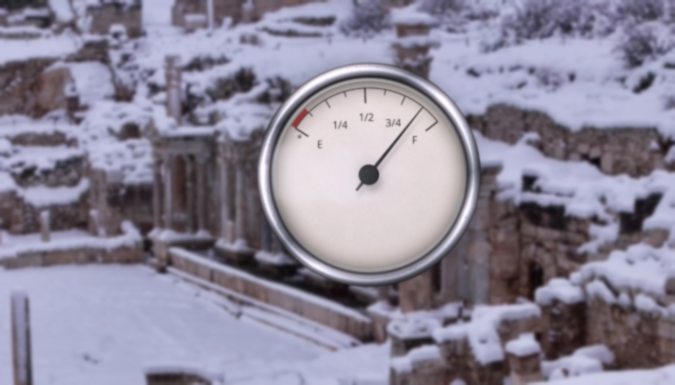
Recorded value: 0.875
